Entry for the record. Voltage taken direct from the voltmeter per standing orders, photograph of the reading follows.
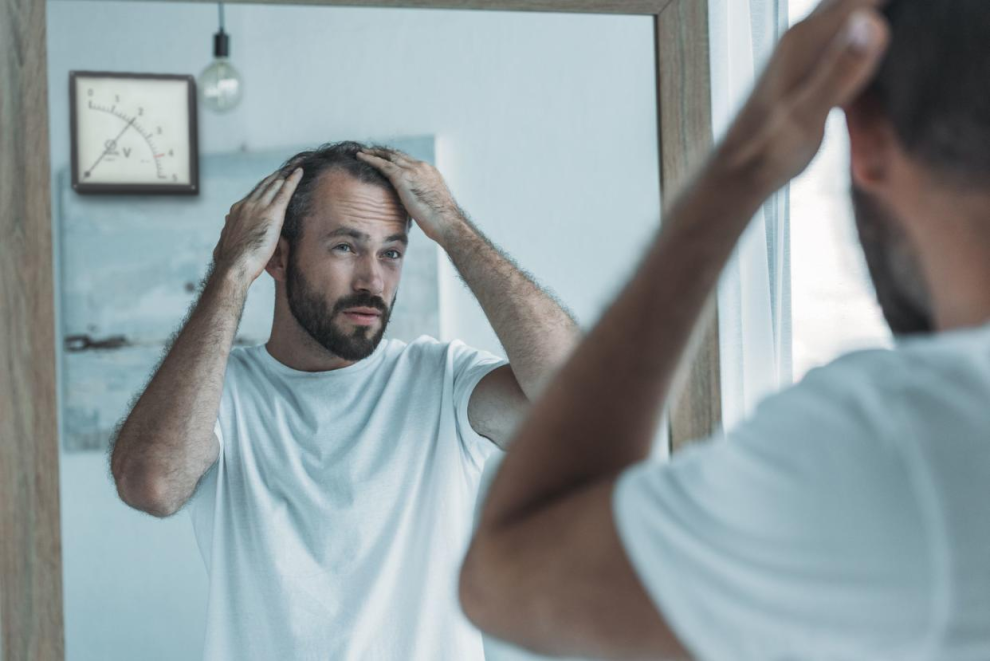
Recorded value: 2 V
